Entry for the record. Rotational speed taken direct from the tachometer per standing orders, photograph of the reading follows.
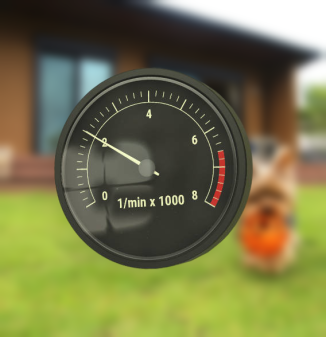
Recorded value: 2000 rpm
